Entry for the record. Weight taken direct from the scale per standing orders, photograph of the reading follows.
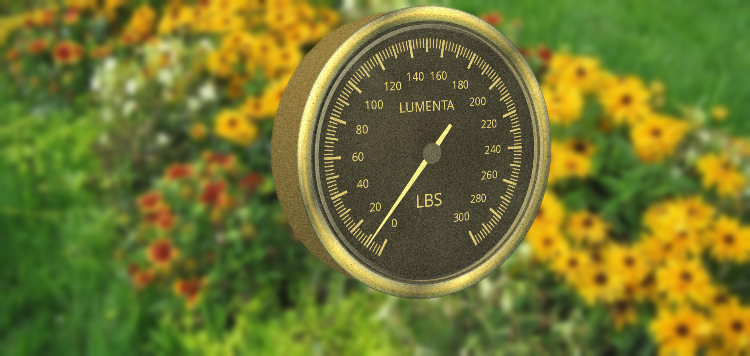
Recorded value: 10 lb
